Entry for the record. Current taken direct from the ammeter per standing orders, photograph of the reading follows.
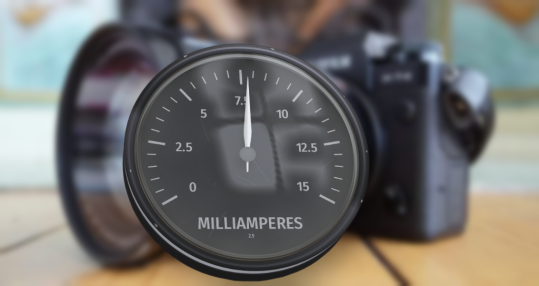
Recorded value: 7.75 mA
